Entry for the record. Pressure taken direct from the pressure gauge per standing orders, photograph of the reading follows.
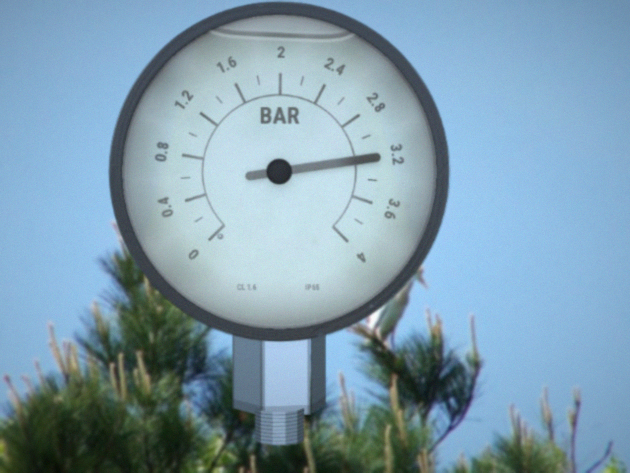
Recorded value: 3.2 bar
